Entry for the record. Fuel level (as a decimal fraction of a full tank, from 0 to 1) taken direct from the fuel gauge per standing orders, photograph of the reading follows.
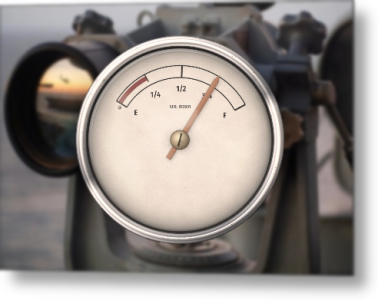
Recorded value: 0.75
